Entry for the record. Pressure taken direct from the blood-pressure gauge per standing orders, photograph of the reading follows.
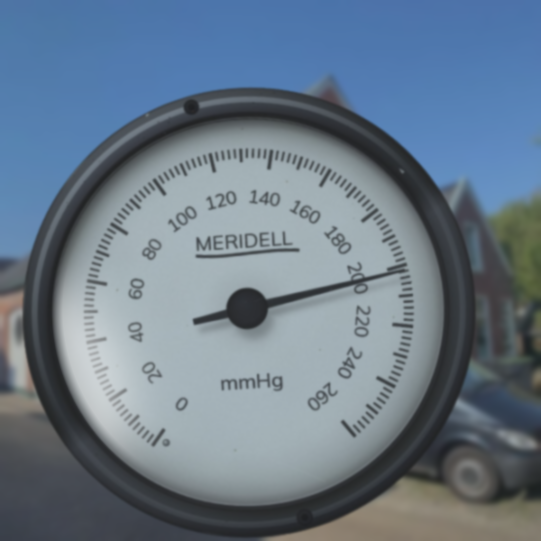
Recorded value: 202 mmHg
